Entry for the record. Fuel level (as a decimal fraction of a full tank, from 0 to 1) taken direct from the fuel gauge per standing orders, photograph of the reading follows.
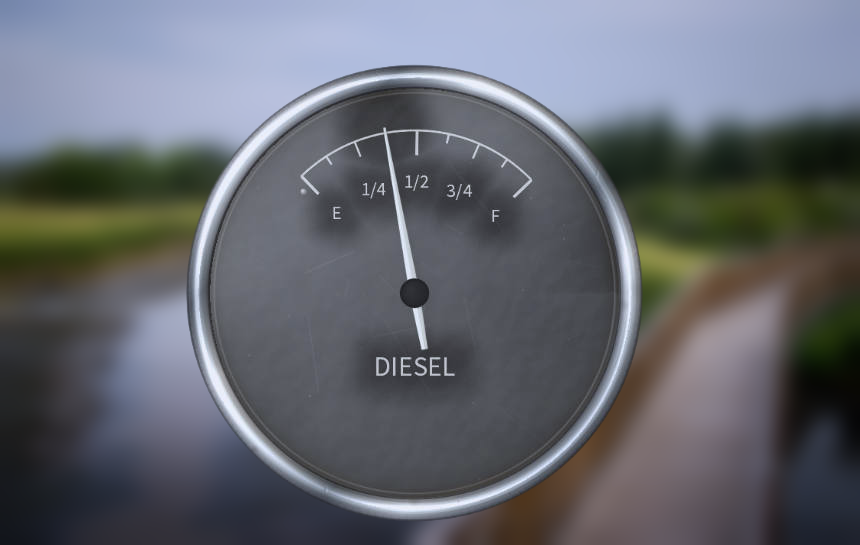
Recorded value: 0.375
